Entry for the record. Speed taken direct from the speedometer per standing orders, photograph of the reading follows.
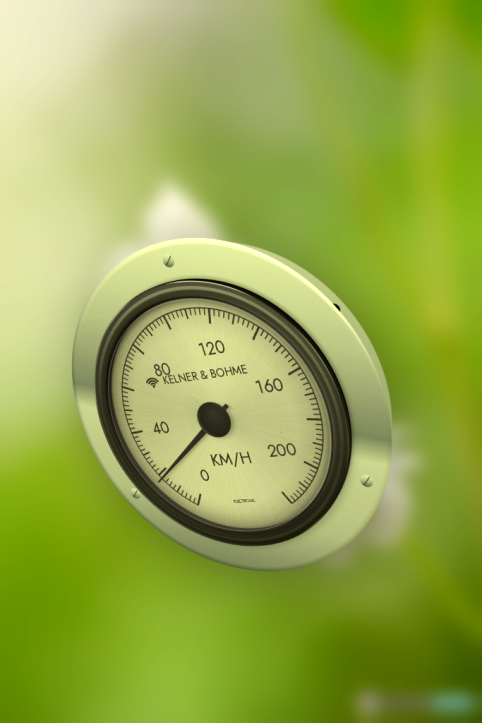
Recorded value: 18 km/h
